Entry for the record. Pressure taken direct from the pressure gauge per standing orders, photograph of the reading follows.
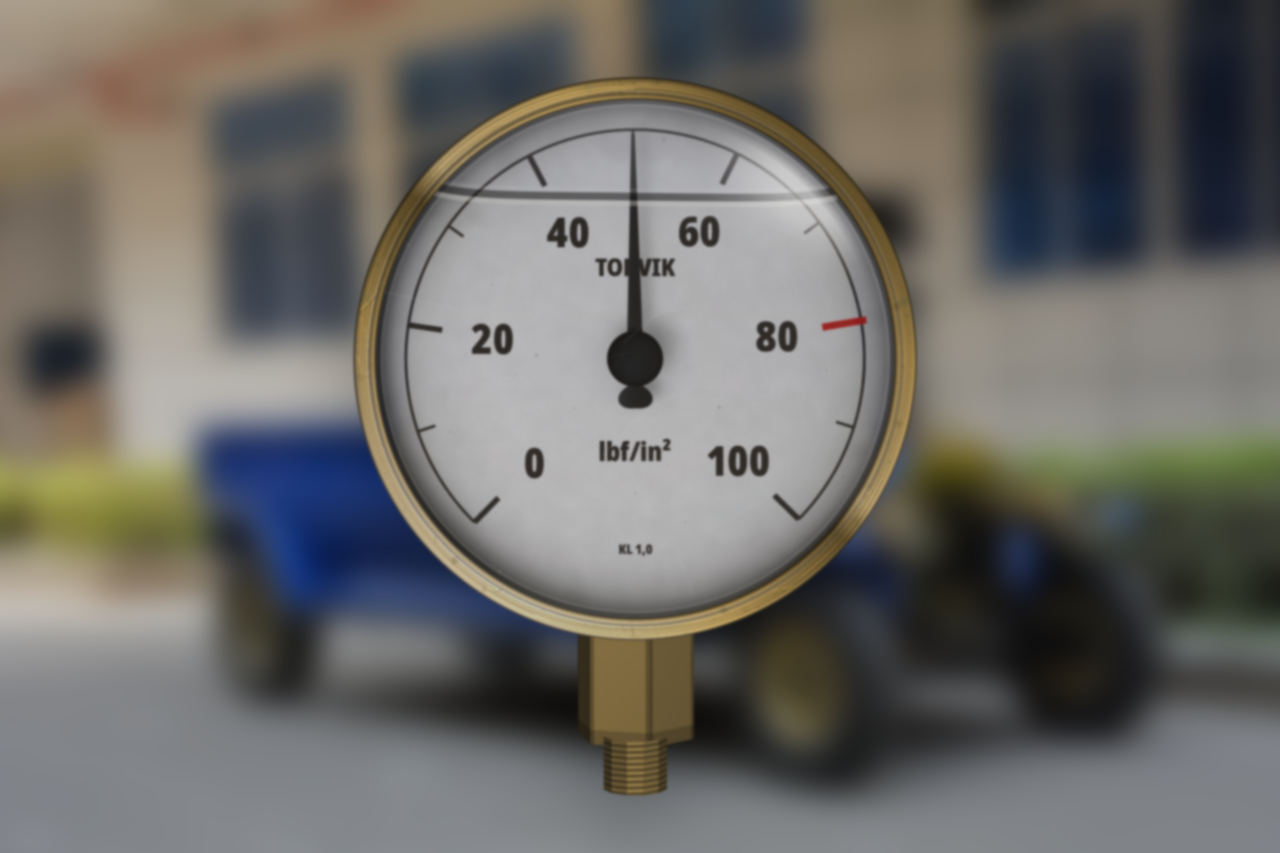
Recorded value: 50 psi
